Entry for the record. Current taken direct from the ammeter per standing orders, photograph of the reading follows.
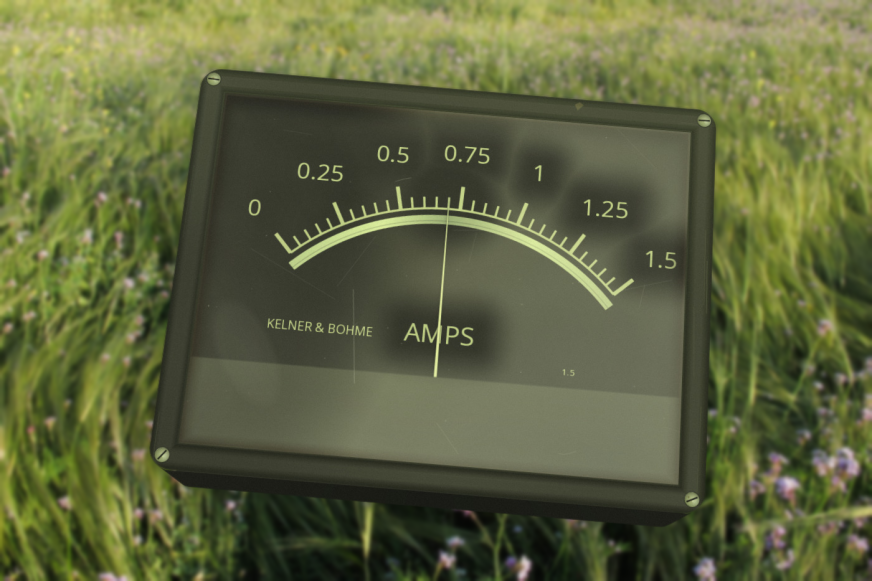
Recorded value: 0.7 A
